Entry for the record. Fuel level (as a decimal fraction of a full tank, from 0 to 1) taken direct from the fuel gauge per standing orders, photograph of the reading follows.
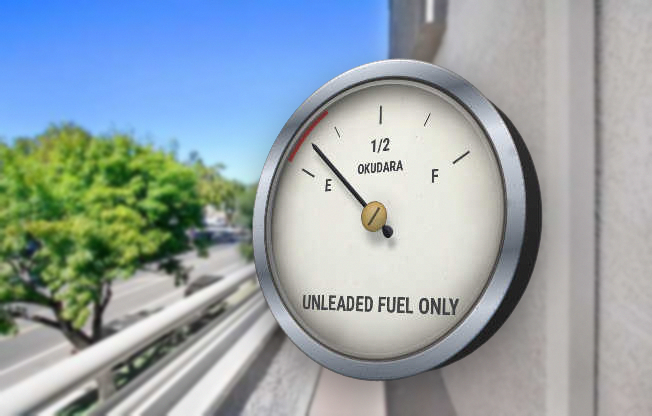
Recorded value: 0.125
